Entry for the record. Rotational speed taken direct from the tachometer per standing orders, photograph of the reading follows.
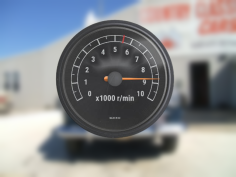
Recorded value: 8750 rpm
